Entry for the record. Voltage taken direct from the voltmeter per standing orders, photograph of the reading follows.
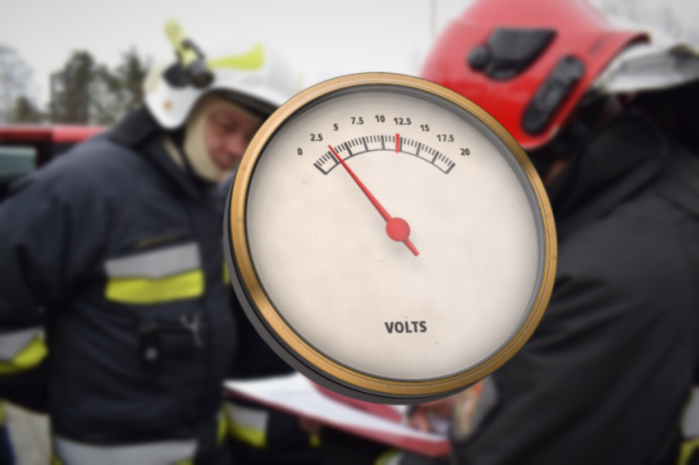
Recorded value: 2.5 V
